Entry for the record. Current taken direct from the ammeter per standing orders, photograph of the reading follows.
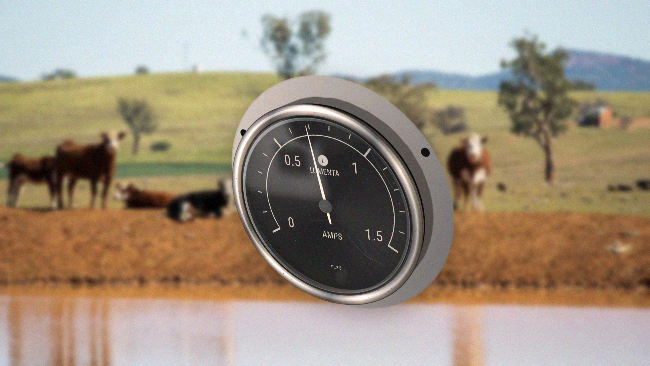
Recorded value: 0.7 A
